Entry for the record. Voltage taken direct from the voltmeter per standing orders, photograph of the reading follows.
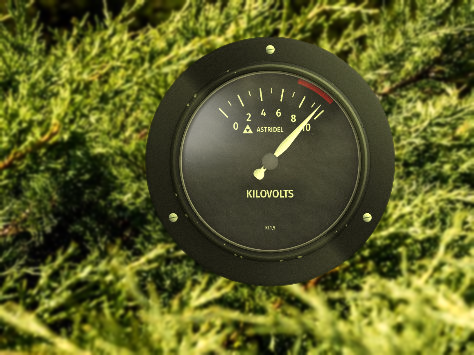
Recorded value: 9.5 kV
